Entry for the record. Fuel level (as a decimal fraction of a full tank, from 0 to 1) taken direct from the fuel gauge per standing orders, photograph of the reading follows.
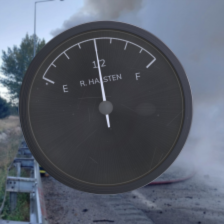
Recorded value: 0.5
